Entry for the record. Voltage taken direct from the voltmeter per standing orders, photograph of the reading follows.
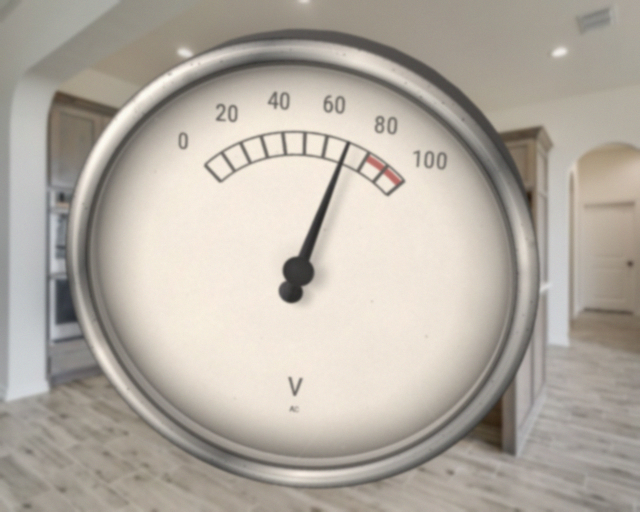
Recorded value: 70 V
